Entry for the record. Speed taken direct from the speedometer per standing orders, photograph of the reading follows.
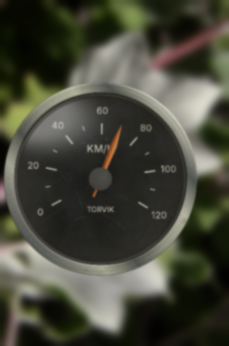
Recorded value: 70 km/h
